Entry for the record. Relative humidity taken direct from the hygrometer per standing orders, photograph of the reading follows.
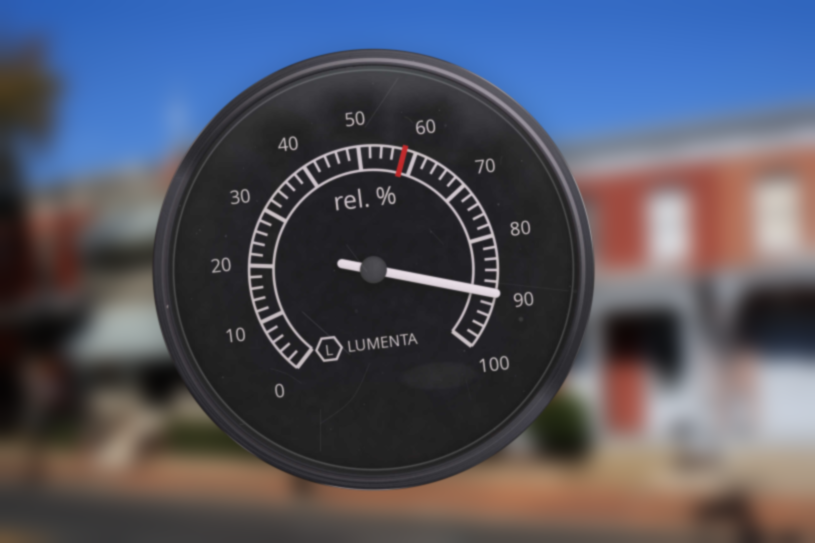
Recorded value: 90 %
